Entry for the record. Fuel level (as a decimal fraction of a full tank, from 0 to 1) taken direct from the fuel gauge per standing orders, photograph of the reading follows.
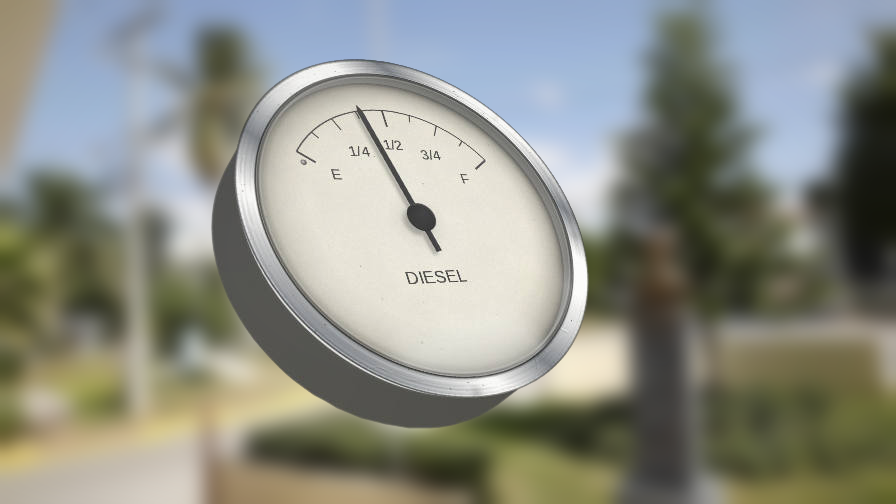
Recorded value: 0.375
